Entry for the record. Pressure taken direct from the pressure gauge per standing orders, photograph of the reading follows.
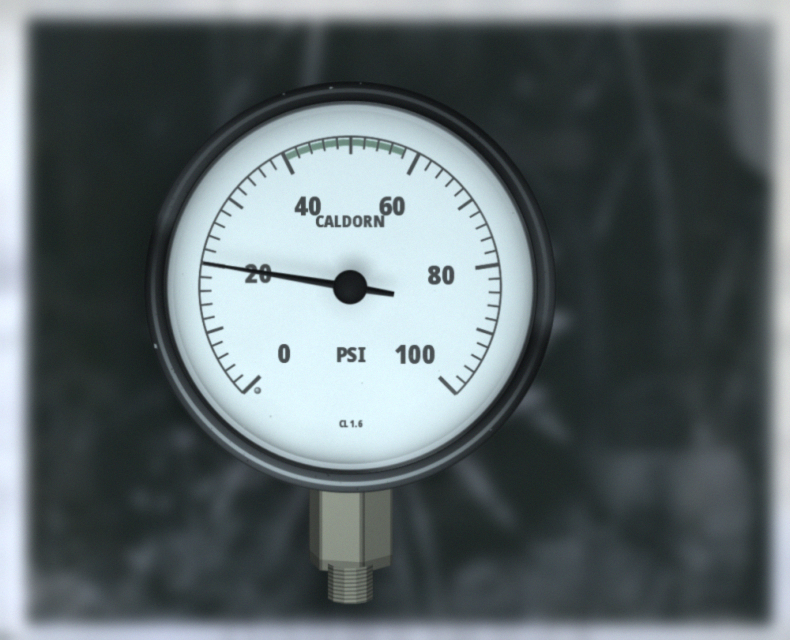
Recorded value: 20 psi
